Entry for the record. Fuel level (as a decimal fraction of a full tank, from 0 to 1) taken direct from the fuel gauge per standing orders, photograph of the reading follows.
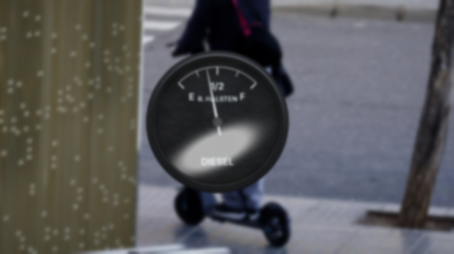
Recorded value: 0.375
